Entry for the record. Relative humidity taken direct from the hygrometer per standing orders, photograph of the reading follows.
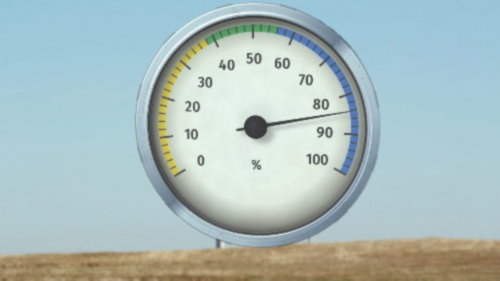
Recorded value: 84 %
